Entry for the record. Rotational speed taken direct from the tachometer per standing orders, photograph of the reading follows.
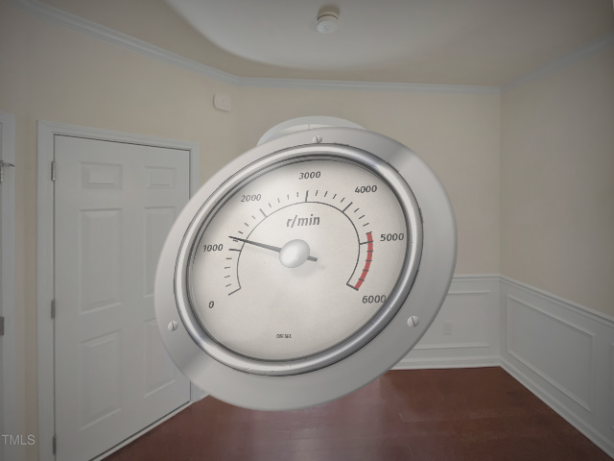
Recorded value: 1200 rpm
